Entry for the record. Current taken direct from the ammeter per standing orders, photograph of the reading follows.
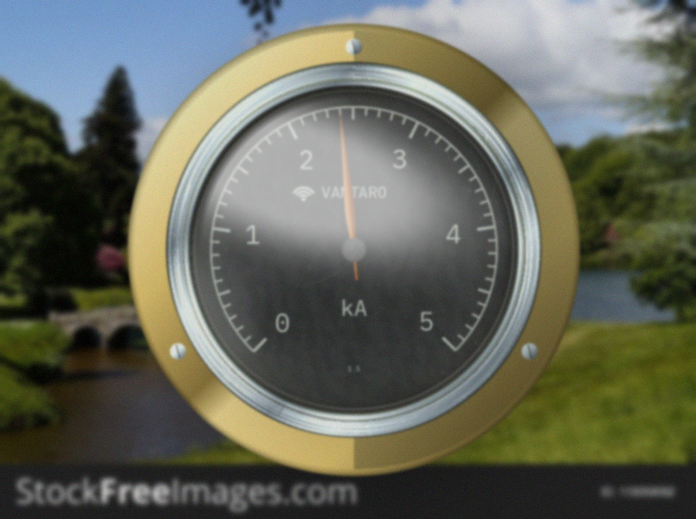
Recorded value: 2.4 kA
